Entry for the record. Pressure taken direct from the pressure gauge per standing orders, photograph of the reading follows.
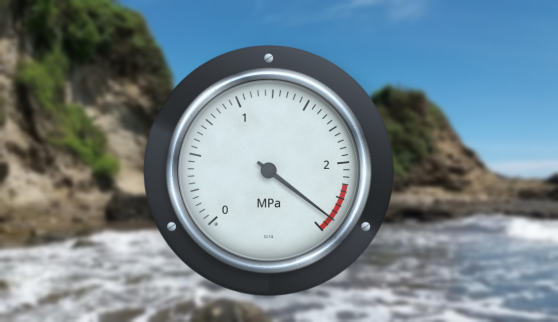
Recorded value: 2.4 MPa
